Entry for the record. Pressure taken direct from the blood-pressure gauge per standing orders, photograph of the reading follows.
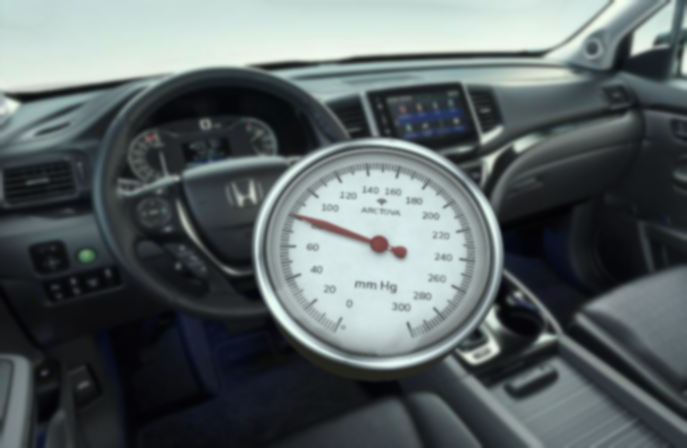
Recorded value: 80 mmHg
